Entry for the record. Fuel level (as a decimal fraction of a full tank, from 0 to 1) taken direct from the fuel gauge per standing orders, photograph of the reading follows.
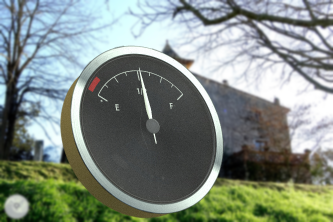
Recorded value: 0.5
